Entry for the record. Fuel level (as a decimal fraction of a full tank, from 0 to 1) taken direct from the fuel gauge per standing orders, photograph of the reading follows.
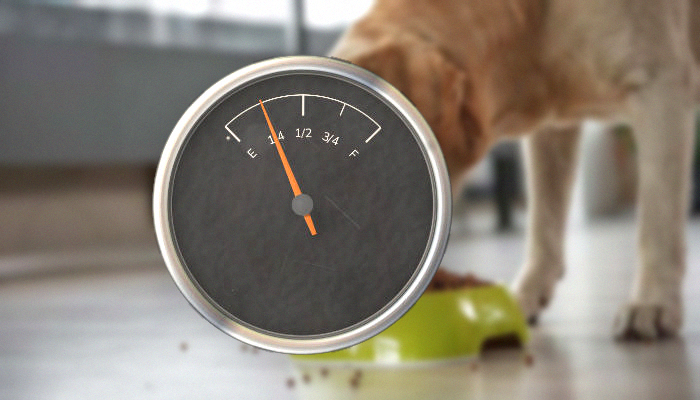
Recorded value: 0.25
